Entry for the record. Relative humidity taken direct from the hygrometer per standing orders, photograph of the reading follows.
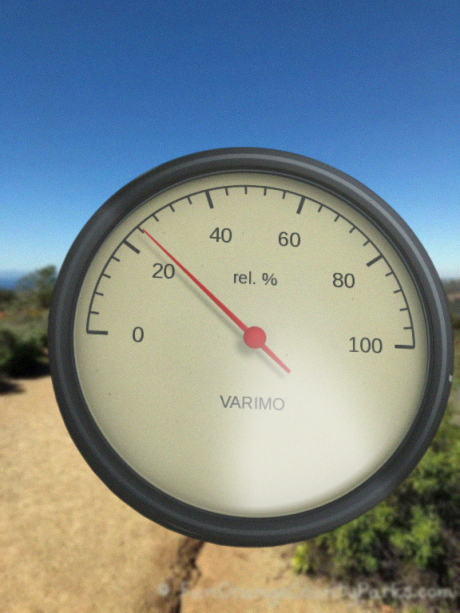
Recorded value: 24 %
